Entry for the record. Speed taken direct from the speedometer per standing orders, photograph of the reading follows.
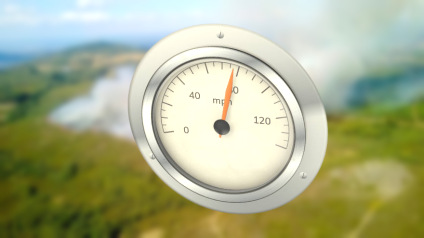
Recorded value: 77.5 mph
